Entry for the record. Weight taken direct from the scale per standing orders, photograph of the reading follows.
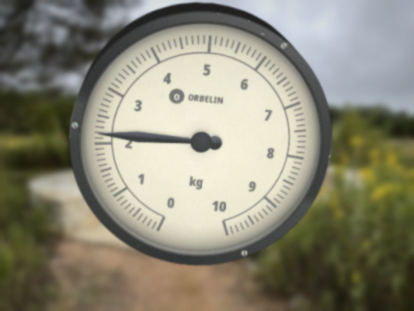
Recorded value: 2.2 kg
